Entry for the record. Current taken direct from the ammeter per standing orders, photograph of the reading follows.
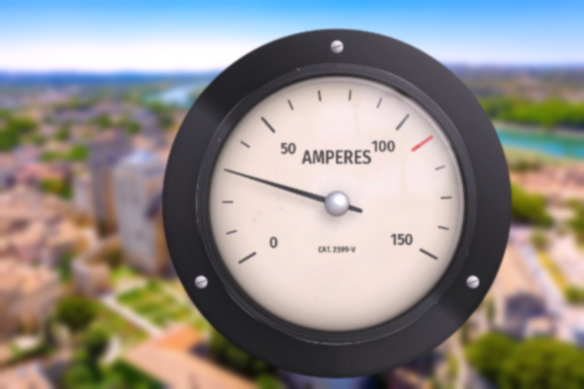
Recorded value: 30 A
